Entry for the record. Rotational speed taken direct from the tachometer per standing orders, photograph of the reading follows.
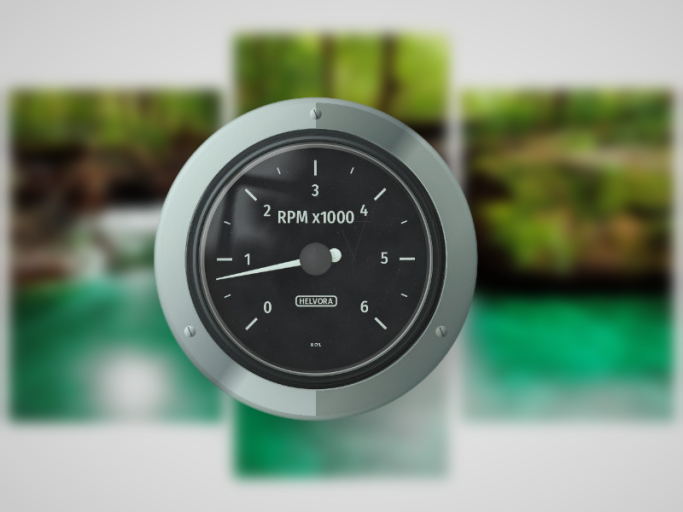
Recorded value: 750 rpm
